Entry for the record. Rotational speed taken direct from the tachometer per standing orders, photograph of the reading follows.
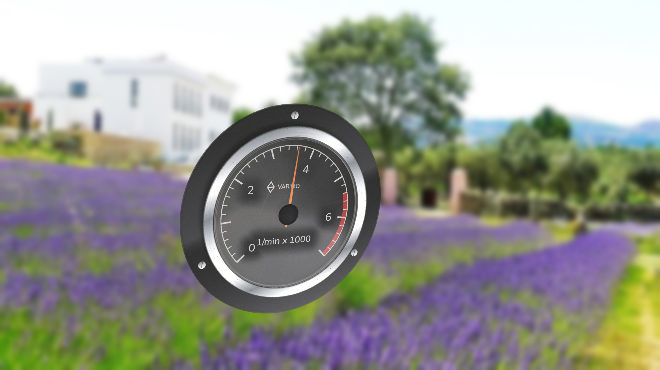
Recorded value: 3600 rpm
